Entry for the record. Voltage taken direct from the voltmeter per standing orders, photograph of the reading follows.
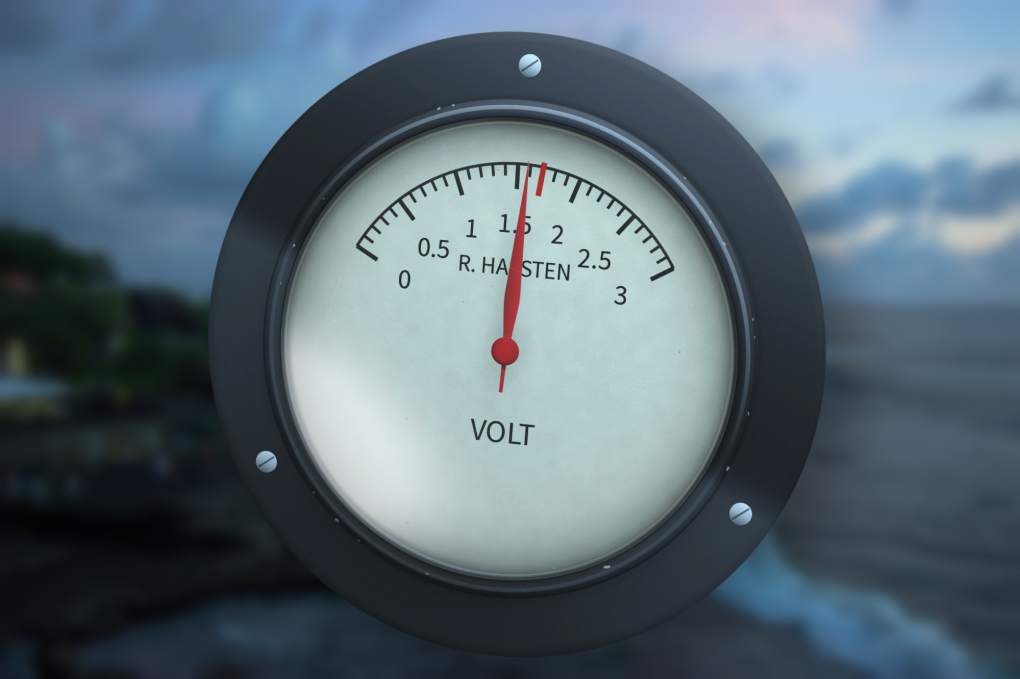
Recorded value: 1.6 V
